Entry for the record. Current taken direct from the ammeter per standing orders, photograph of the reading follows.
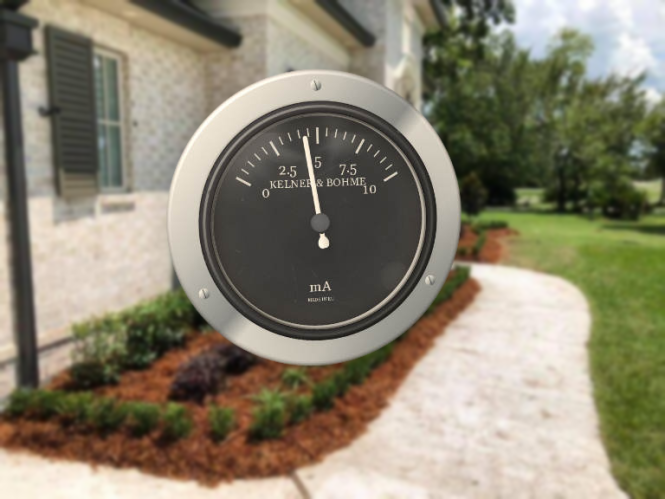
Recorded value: 4.25 mA
